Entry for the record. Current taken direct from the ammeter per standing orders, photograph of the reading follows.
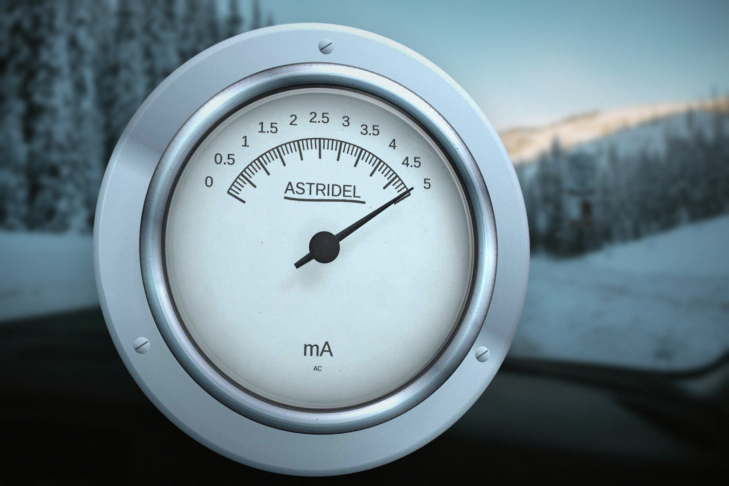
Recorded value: 4.9 mA
